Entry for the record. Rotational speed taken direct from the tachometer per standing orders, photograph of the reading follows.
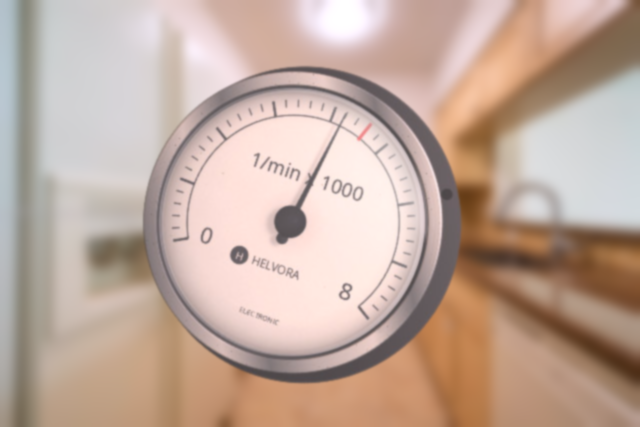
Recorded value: 4200 rpm
